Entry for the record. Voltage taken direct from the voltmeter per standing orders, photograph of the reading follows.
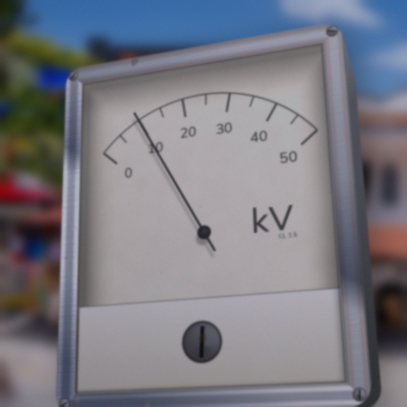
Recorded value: 10 kV
